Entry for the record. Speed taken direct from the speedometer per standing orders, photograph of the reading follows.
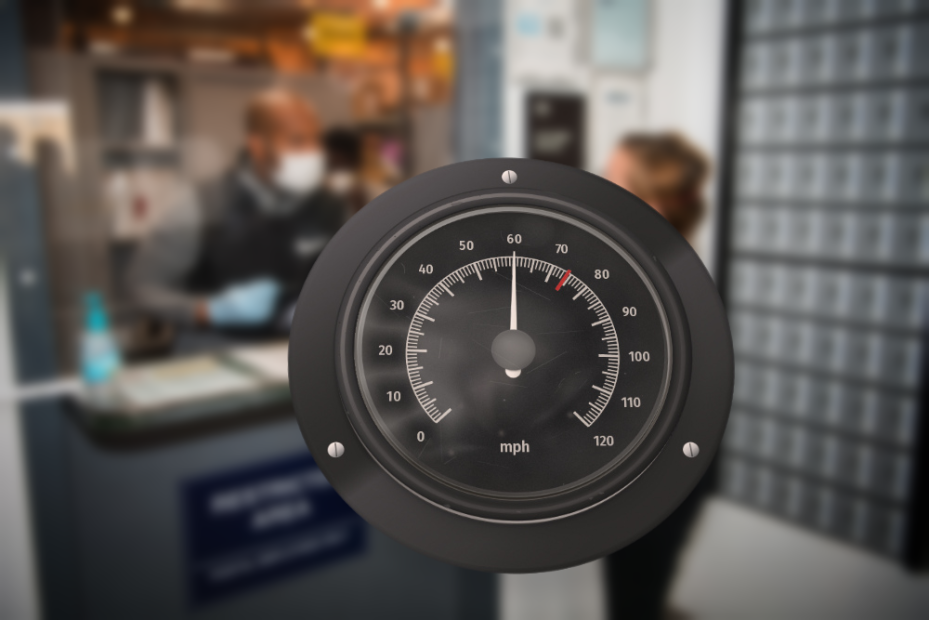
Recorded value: 60 mph
